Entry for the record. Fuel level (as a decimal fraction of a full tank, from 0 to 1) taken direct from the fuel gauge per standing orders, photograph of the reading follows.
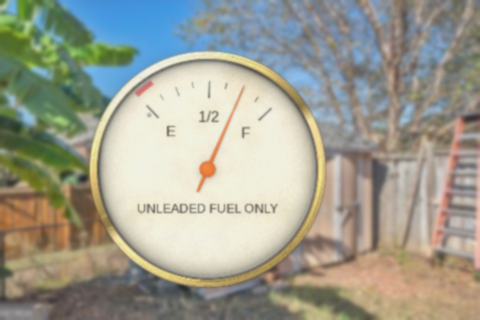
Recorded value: 0.75
